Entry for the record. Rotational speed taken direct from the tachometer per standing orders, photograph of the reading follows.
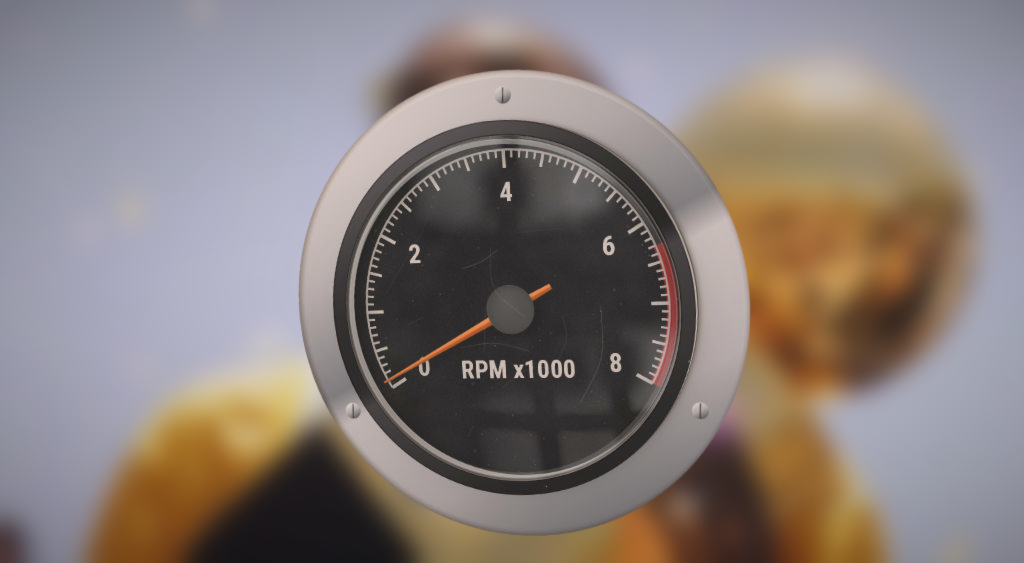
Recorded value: 100 rpm
